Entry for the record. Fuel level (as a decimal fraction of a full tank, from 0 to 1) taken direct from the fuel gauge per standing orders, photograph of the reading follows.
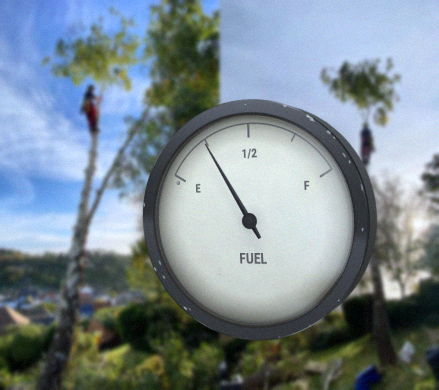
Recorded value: 0.25
